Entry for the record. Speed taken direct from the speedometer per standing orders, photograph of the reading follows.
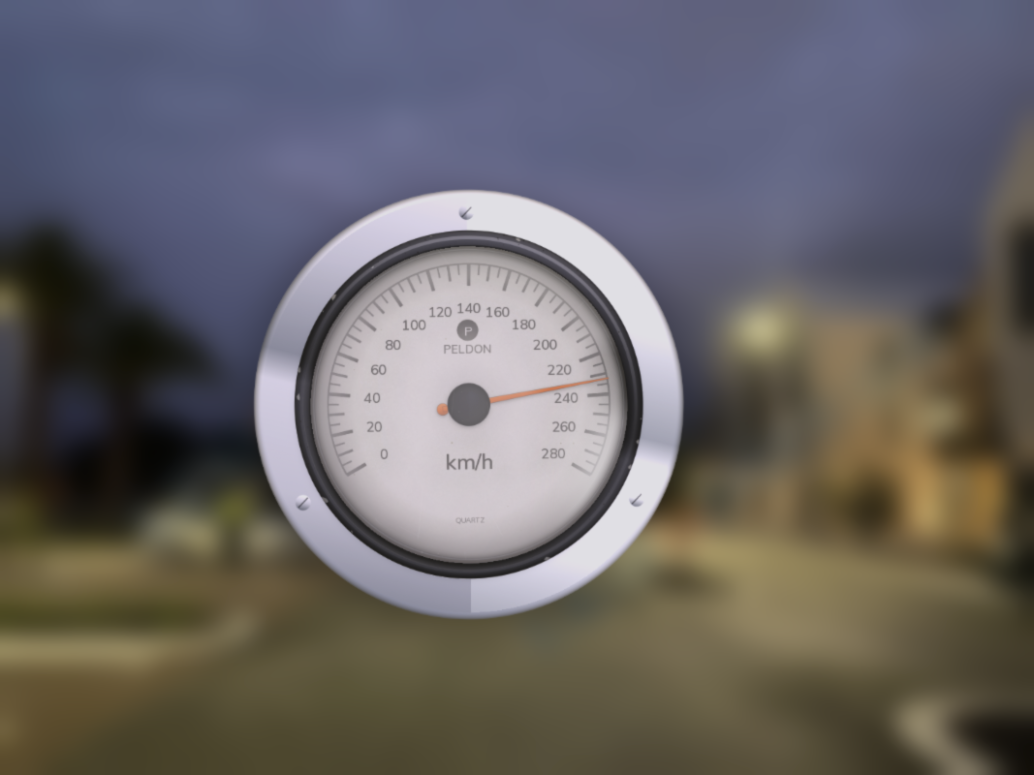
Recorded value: 232.5 km/h
